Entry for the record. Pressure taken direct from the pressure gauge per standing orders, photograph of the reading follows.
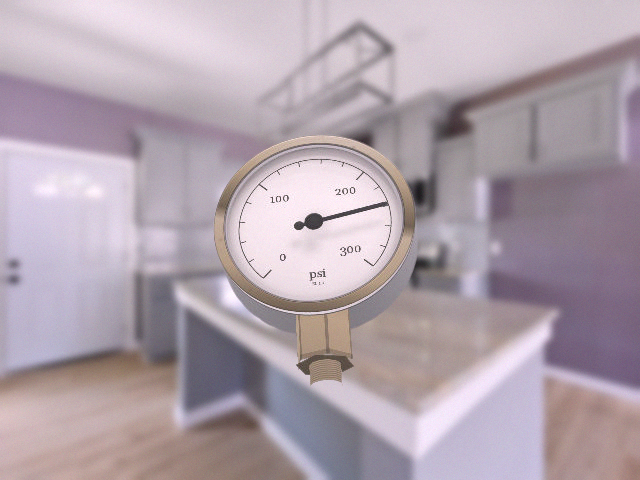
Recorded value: 240 psi
